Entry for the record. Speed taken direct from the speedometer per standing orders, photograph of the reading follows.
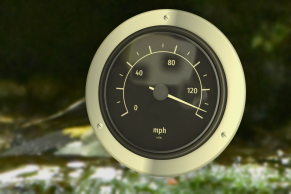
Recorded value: 135 mph
